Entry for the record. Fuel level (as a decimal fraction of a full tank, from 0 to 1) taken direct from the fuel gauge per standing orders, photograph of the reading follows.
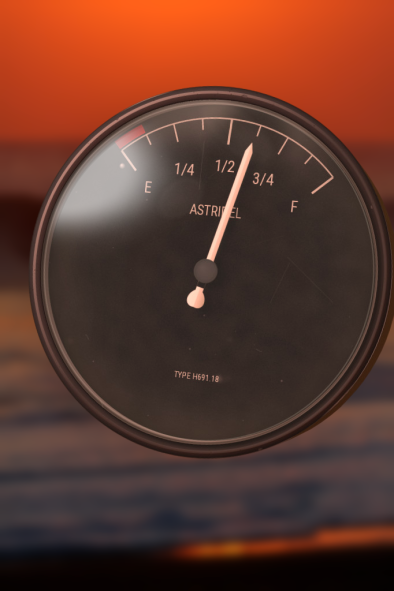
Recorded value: 0.625
